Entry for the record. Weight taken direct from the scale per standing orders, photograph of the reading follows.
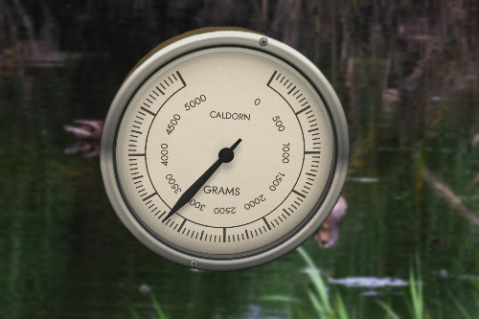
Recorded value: 3200 g
